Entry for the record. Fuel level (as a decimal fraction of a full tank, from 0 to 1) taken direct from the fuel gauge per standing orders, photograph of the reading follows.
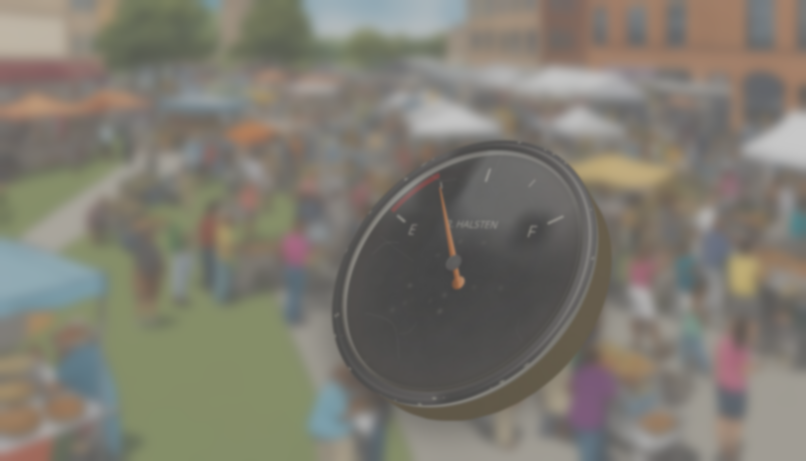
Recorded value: 0.25
